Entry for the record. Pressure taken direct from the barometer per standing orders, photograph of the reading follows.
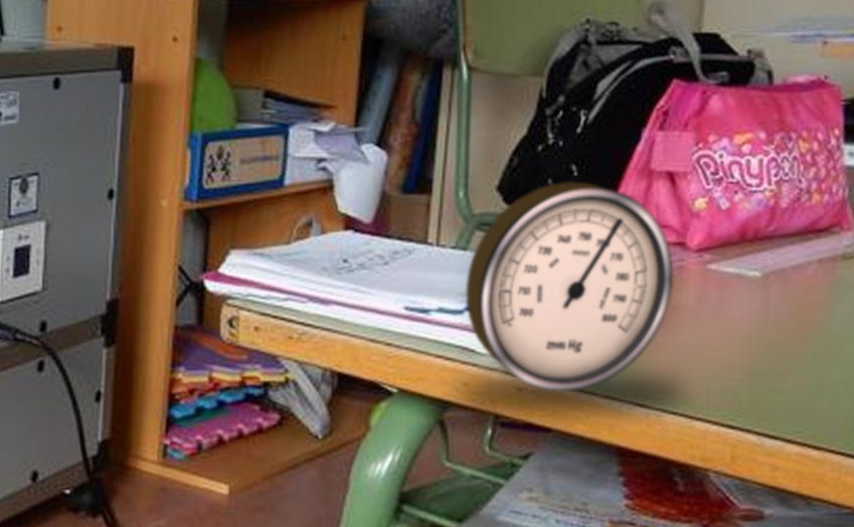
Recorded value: 760 mmHg
